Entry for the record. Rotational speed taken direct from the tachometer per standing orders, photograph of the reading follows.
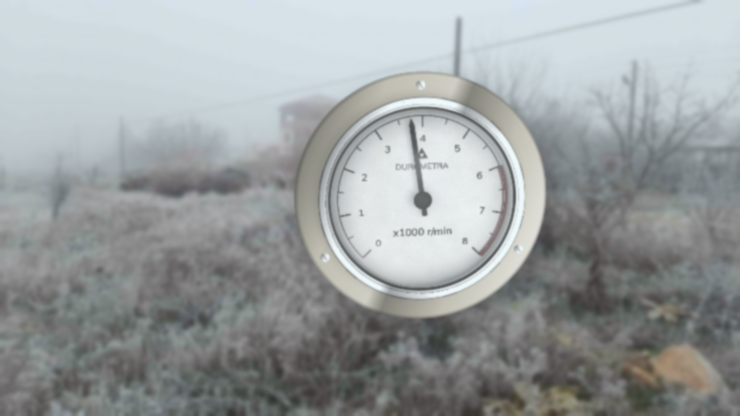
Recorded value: 3750 rpm
